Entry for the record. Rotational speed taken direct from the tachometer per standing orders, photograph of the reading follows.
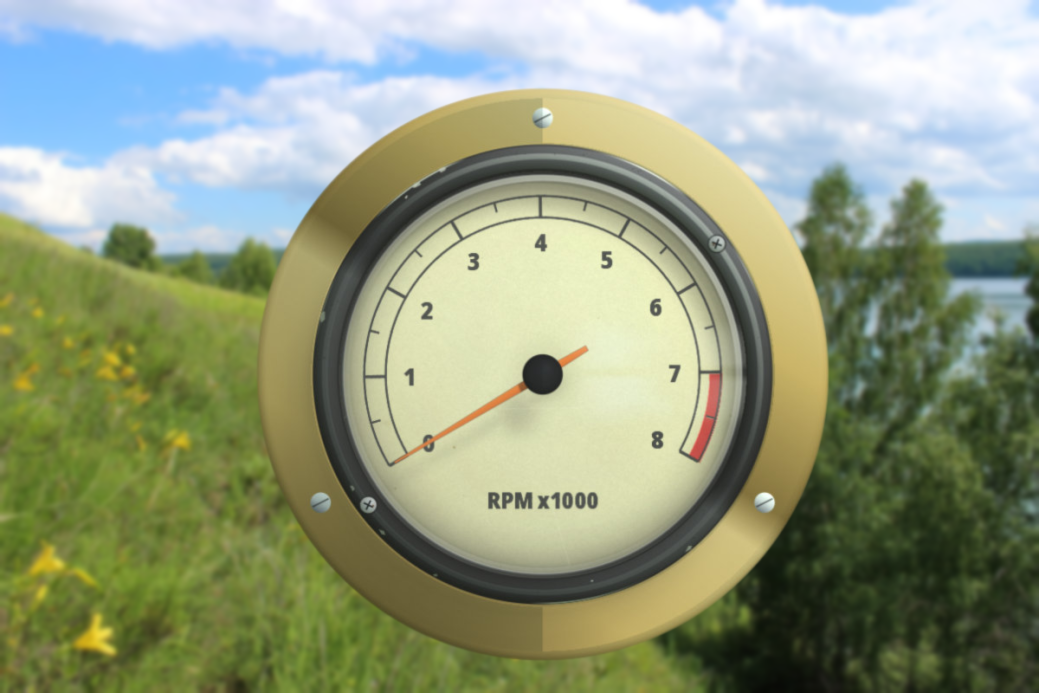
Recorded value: 0 rpm
